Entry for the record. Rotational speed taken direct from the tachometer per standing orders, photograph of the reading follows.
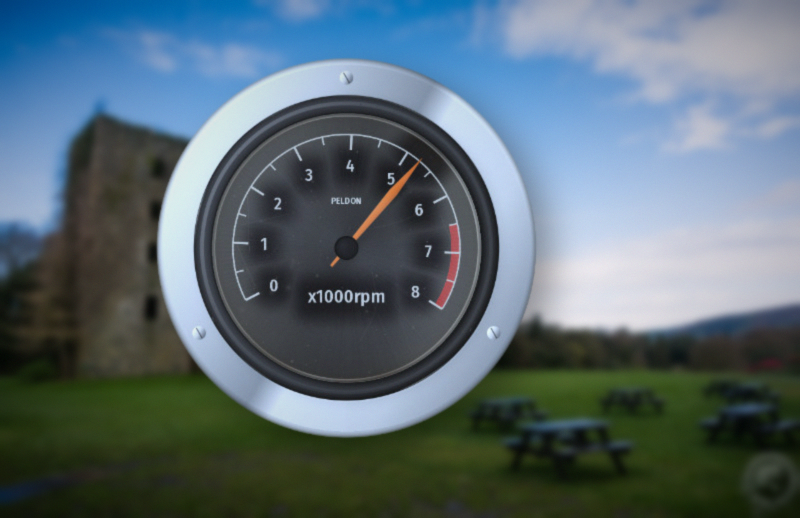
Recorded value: 5250 rpm
